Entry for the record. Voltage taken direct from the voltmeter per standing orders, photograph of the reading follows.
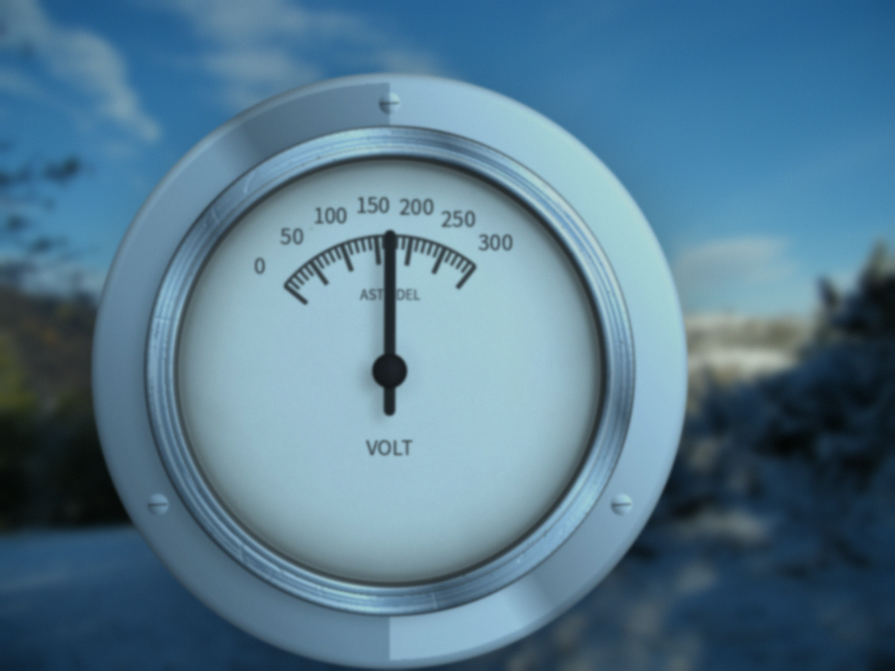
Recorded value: 170 V
